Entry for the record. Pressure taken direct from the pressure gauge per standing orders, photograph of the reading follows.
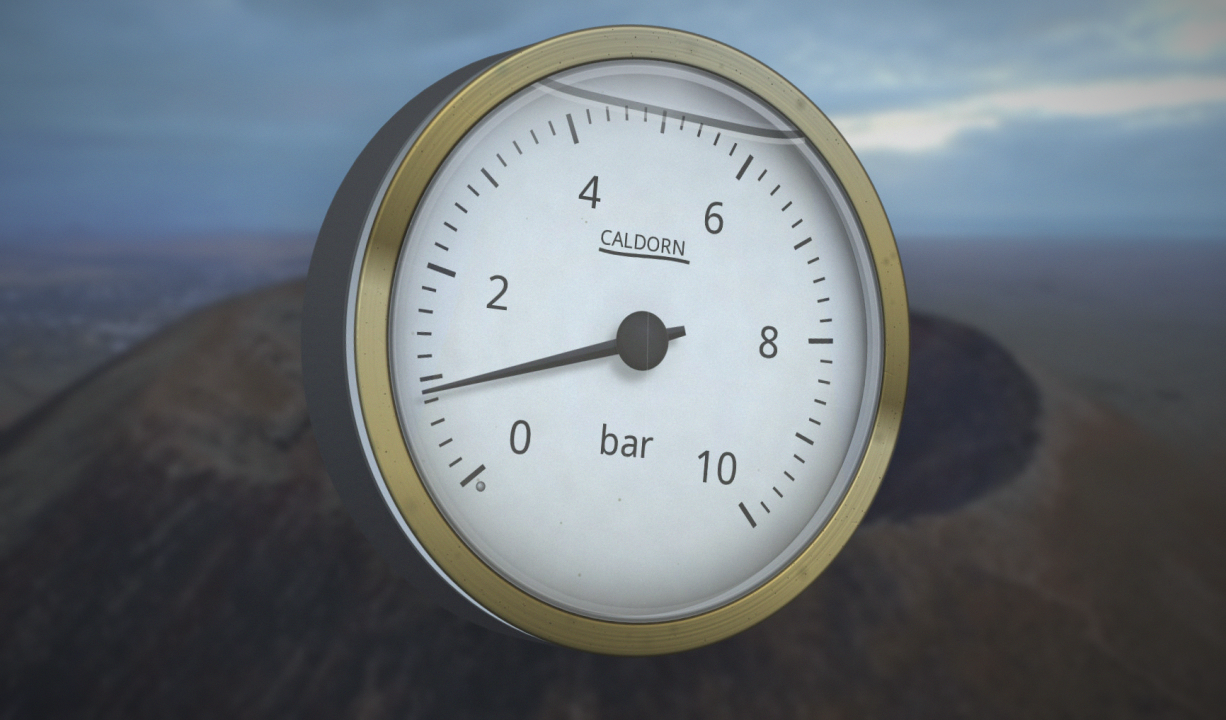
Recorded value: 0.9 bar
